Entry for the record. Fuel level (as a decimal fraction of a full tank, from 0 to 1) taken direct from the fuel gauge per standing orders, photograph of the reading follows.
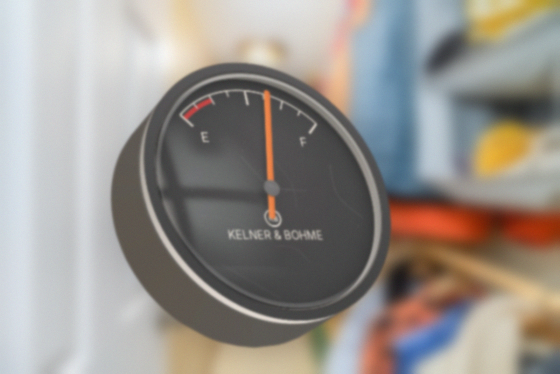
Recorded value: 0.625
